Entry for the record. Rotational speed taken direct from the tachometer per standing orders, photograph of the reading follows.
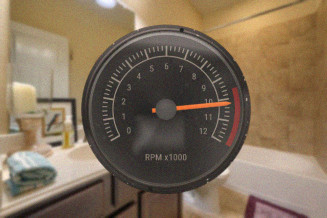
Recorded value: 10200 rpm
